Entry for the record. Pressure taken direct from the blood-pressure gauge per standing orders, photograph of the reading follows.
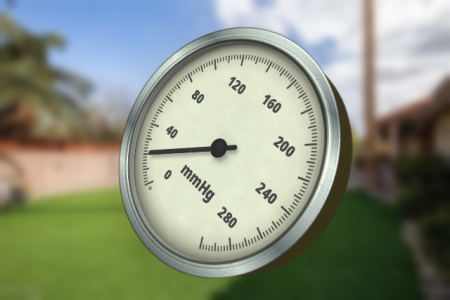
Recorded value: 20 mmHg
